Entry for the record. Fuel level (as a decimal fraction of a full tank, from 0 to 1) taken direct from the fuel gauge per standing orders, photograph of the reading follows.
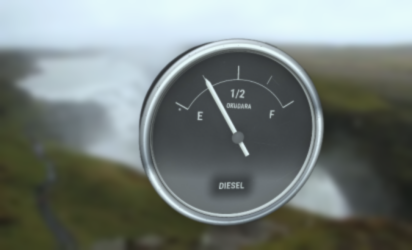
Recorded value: 0.25
